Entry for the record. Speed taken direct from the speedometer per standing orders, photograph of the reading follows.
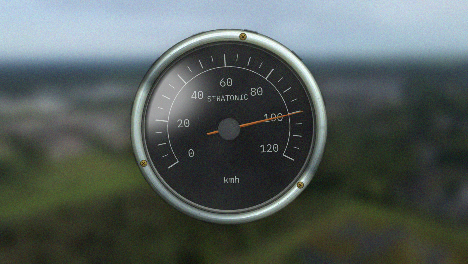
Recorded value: 100 km/h
